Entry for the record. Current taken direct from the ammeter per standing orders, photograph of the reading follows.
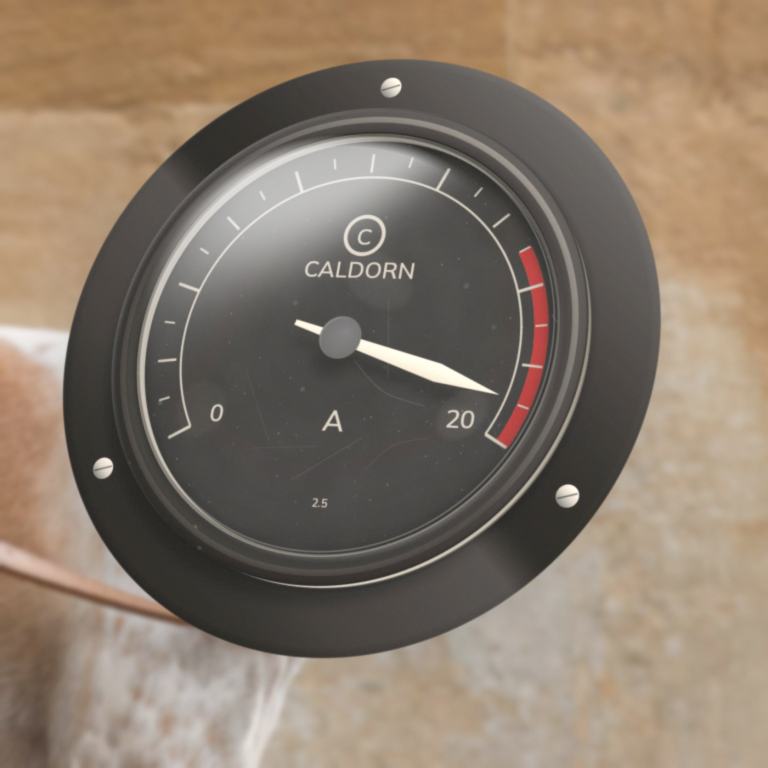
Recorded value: 19 A
